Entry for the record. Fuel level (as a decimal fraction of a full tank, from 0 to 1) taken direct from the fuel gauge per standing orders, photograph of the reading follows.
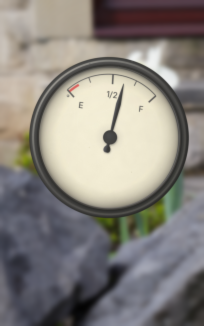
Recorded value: 0.625
